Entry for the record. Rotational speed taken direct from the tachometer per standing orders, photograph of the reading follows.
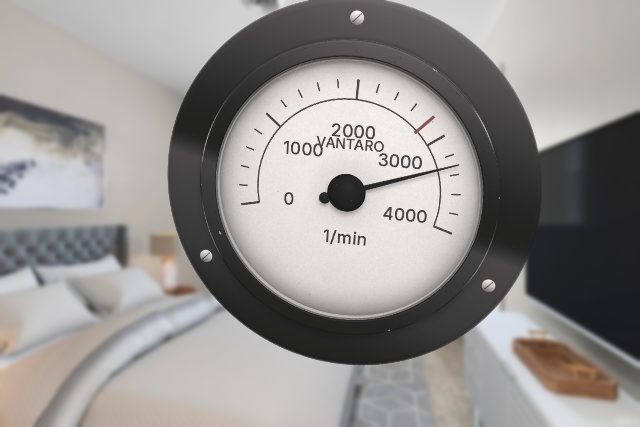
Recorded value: 3300 rpm
